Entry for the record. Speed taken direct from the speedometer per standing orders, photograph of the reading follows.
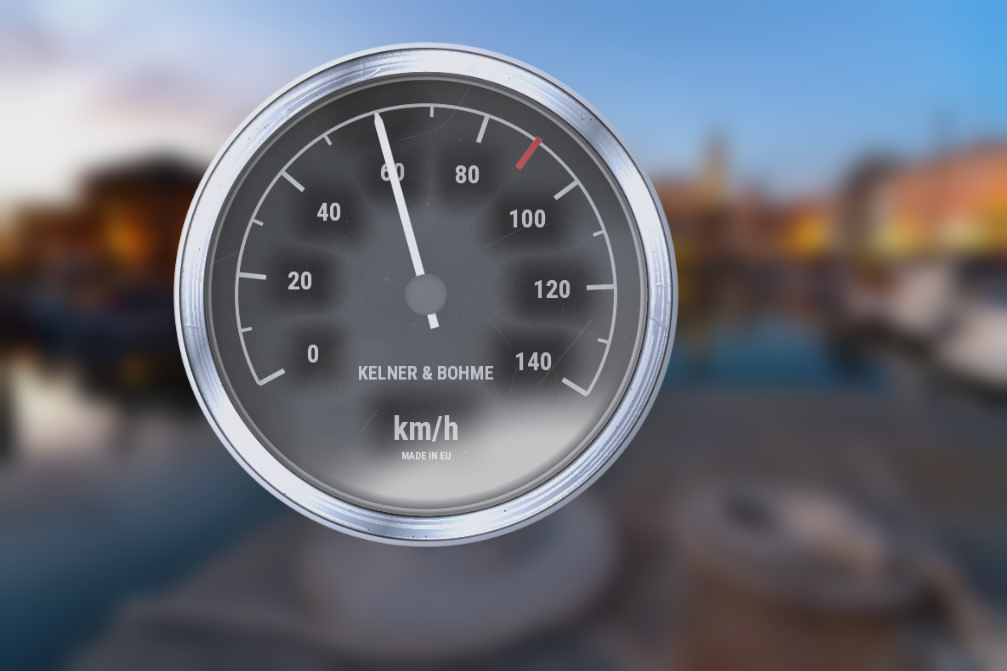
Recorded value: 60 km/h
